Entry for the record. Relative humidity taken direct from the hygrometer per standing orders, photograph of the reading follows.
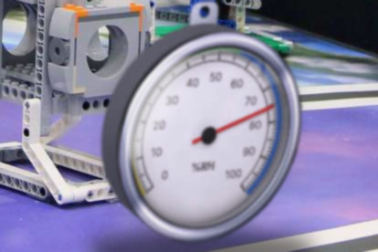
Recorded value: 75 %
